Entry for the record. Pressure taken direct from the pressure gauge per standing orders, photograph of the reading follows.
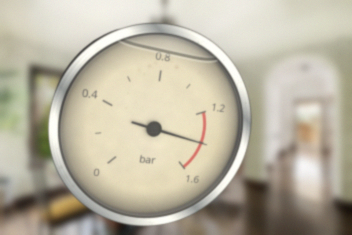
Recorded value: 1.4 bar
